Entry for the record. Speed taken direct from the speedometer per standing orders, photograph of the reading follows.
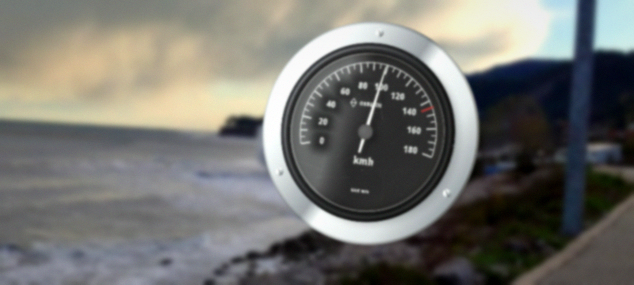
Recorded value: 100 km/h
